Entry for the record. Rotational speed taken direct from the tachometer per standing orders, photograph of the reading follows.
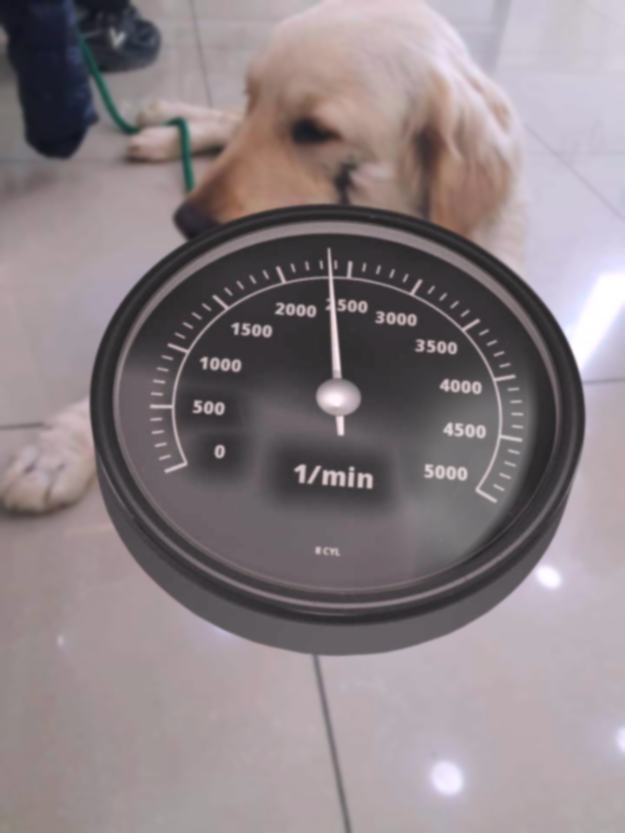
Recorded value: 2350 rpm
